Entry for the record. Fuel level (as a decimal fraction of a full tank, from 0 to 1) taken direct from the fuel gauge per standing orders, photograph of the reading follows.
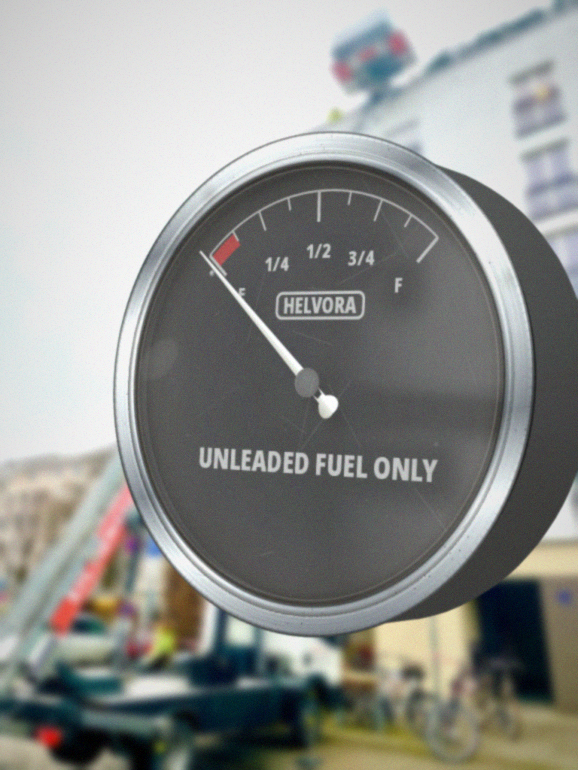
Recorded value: 0
